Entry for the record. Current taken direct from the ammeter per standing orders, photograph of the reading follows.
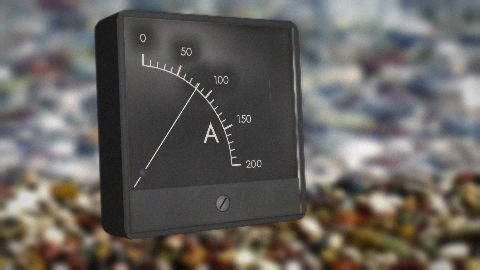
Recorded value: 80 A
